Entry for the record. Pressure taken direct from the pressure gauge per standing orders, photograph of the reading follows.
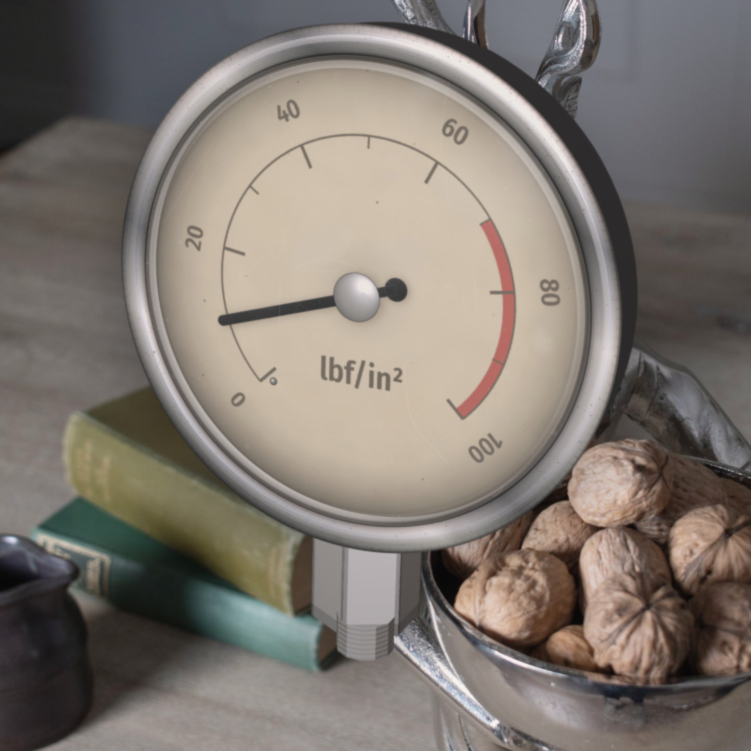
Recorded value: 10 psi
